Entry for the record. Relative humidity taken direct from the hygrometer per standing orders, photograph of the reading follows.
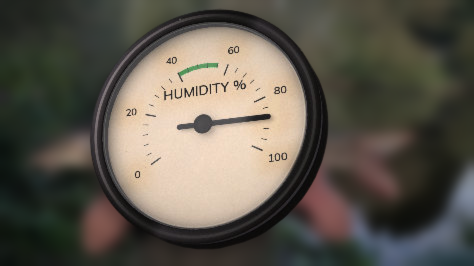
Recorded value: 88 %
